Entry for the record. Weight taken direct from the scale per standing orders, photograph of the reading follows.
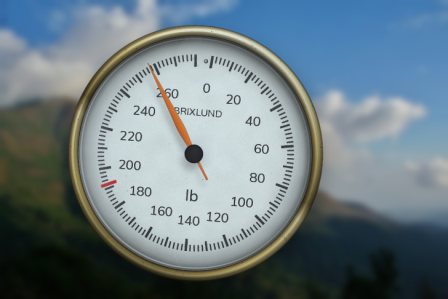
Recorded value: 258 lb
